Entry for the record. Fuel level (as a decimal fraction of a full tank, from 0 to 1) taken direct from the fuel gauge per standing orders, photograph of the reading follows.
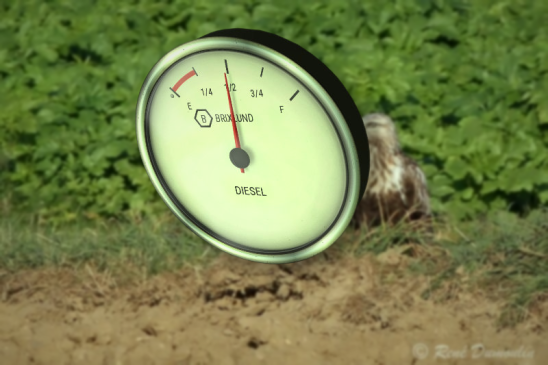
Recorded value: 0.5
